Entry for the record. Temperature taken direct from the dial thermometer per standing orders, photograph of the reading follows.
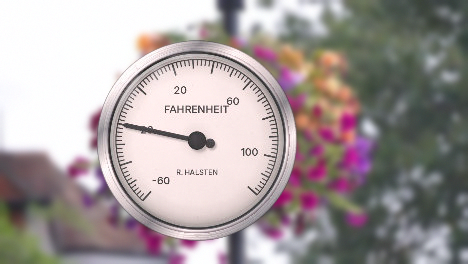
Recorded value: -20 °F
